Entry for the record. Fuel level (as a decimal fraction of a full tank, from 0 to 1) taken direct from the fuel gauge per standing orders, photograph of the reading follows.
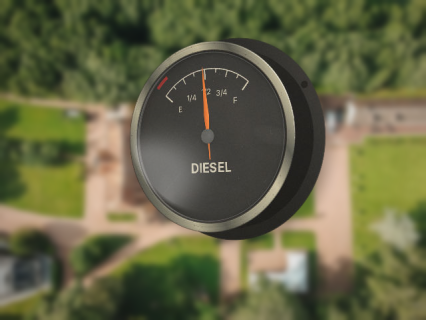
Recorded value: 0.5
